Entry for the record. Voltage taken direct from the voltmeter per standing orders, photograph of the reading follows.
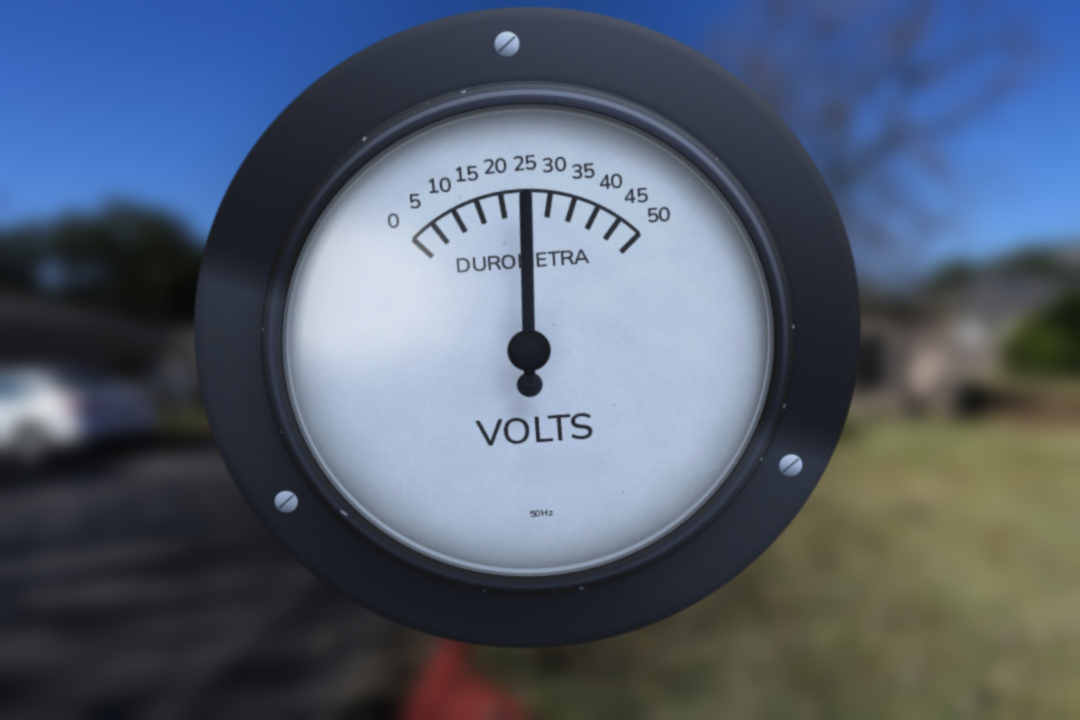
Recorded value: 25 V
